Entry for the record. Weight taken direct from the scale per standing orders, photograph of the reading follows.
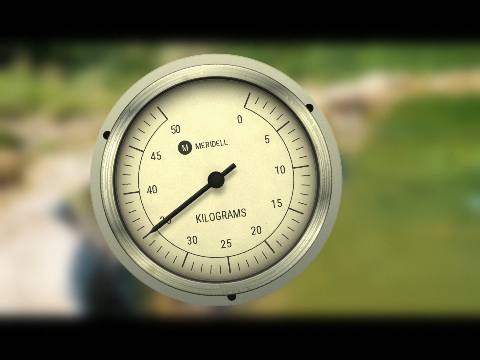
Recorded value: 35 kg
